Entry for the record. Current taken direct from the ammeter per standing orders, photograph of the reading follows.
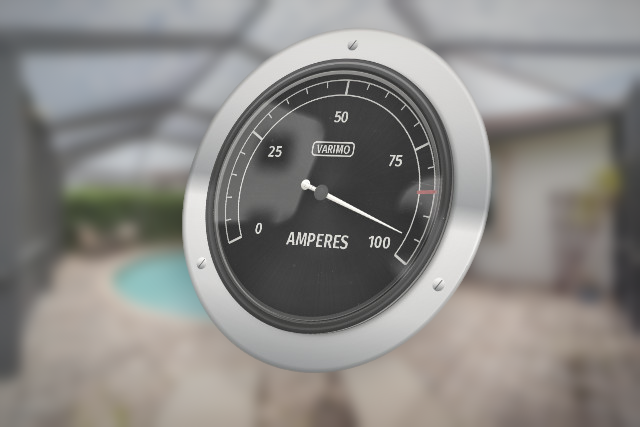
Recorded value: 95 A
